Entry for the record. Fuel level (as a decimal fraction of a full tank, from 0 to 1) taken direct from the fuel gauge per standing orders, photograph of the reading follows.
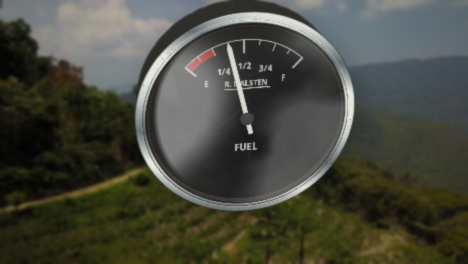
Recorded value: 0.375
